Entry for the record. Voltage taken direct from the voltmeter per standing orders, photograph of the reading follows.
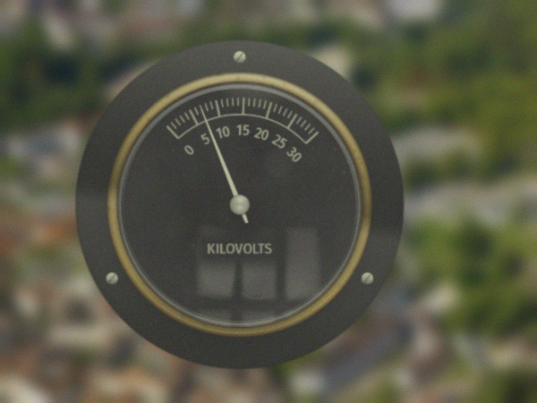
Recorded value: 7 kV
